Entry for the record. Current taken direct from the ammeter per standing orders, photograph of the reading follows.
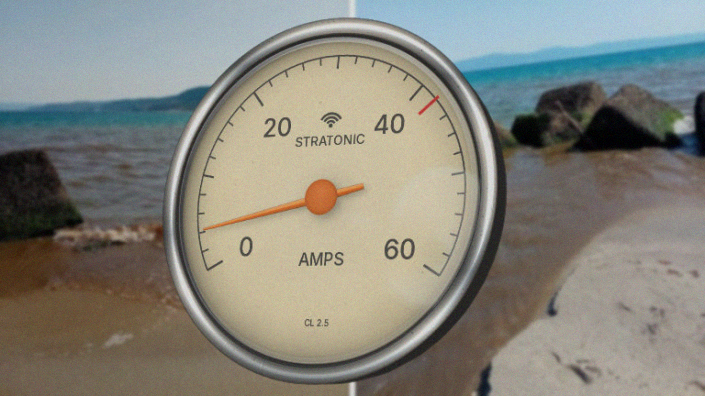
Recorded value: 4 A
